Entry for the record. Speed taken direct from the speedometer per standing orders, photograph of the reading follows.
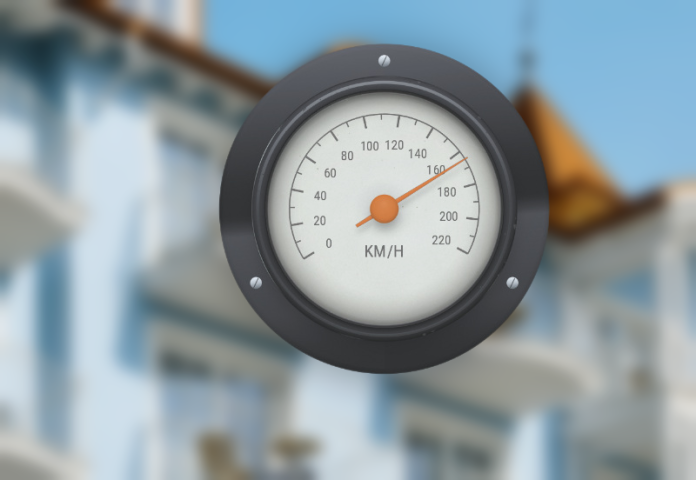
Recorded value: 165 km/h
